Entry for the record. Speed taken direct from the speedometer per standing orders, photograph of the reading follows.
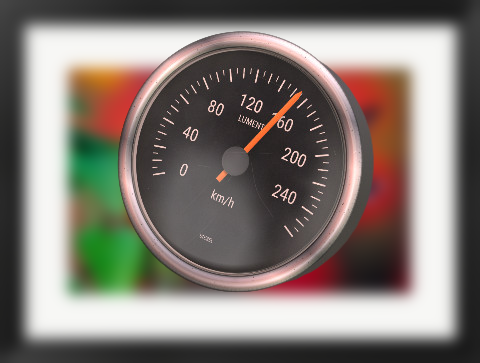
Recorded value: 155 km/h
